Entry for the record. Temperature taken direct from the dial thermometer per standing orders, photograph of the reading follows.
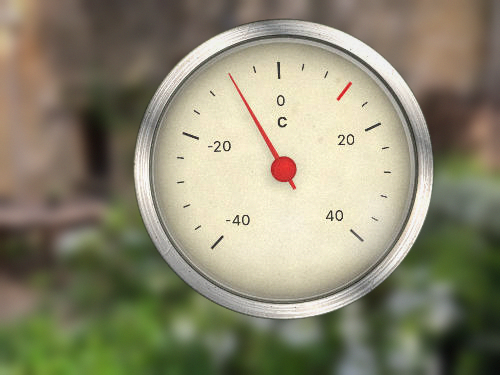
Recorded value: -8 °C
